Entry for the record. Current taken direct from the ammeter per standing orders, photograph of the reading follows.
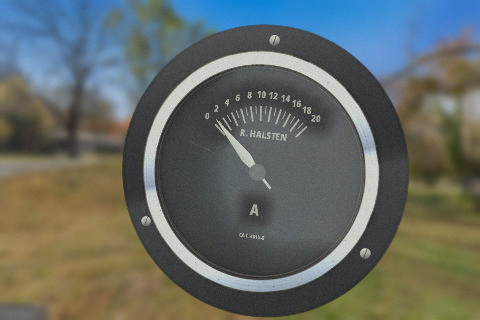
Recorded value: 1 A
